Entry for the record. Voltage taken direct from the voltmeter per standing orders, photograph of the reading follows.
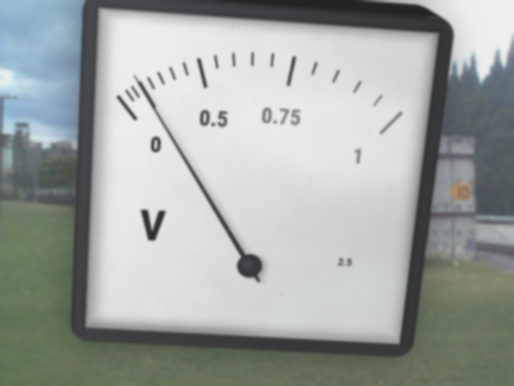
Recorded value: 0.25 V
